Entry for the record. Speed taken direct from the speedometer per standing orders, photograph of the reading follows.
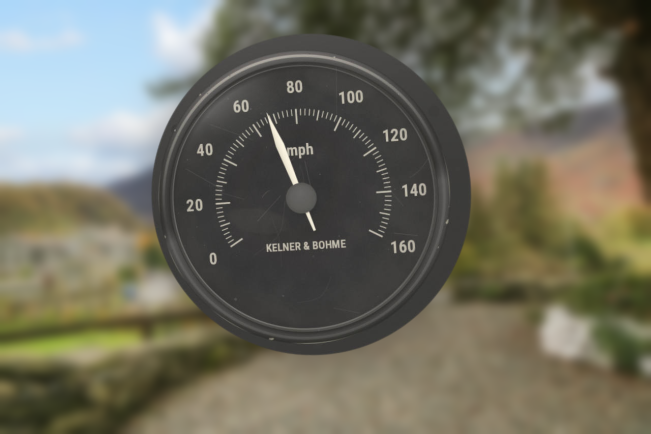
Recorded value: 68 mph
